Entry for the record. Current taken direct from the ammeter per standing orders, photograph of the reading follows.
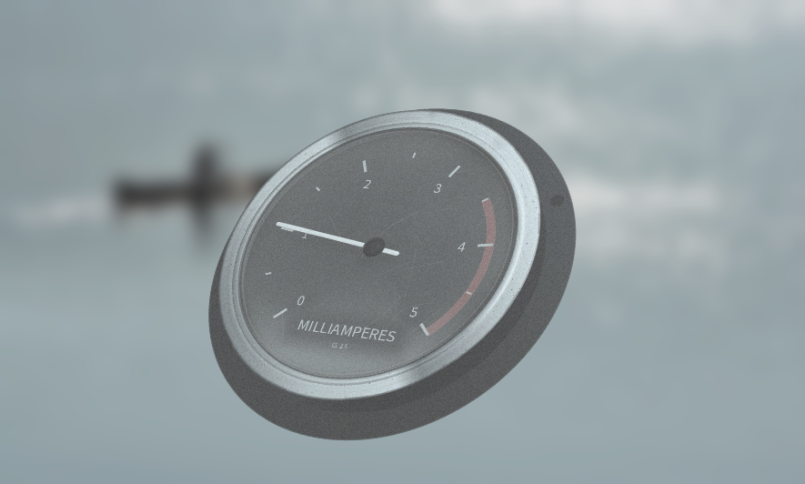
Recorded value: 1 mA
